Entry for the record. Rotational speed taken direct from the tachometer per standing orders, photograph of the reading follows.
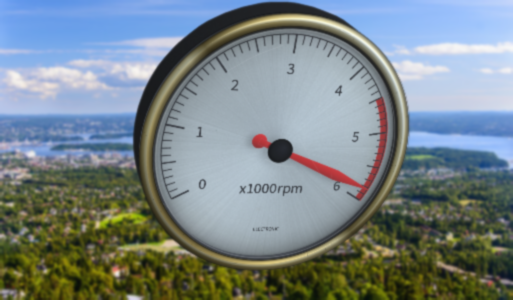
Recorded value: 5800 rpm
